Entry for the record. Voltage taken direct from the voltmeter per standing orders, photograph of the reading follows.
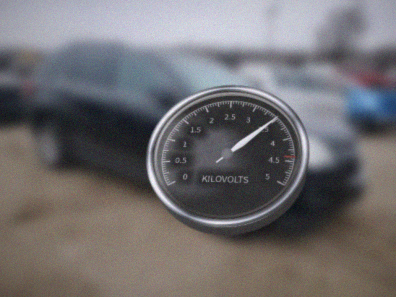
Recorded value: 3.5 kV
